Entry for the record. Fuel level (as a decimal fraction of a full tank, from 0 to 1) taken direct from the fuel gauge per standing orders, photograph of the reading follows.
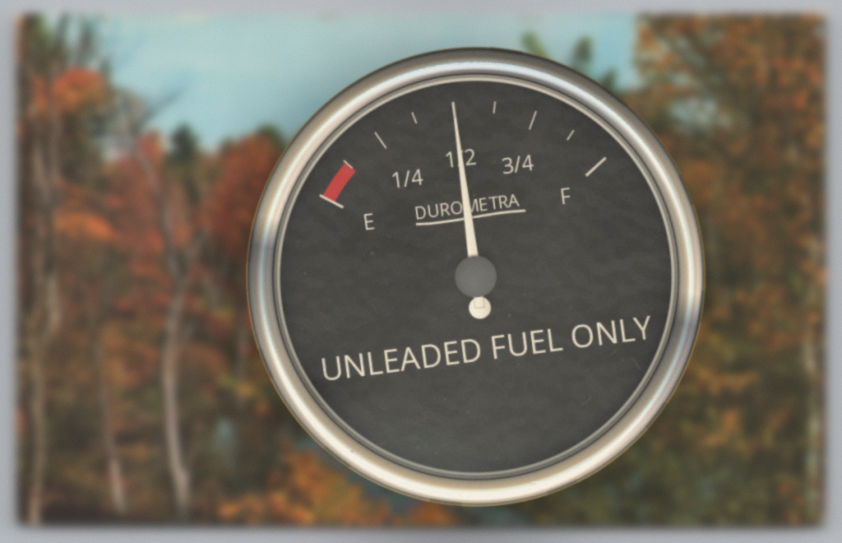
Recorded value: 0.5
